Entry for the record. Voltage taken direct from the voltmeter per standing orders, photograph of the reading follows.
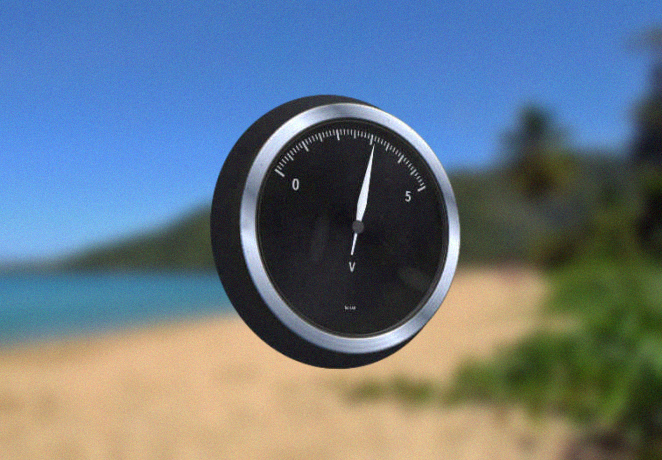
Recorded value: 3 V
